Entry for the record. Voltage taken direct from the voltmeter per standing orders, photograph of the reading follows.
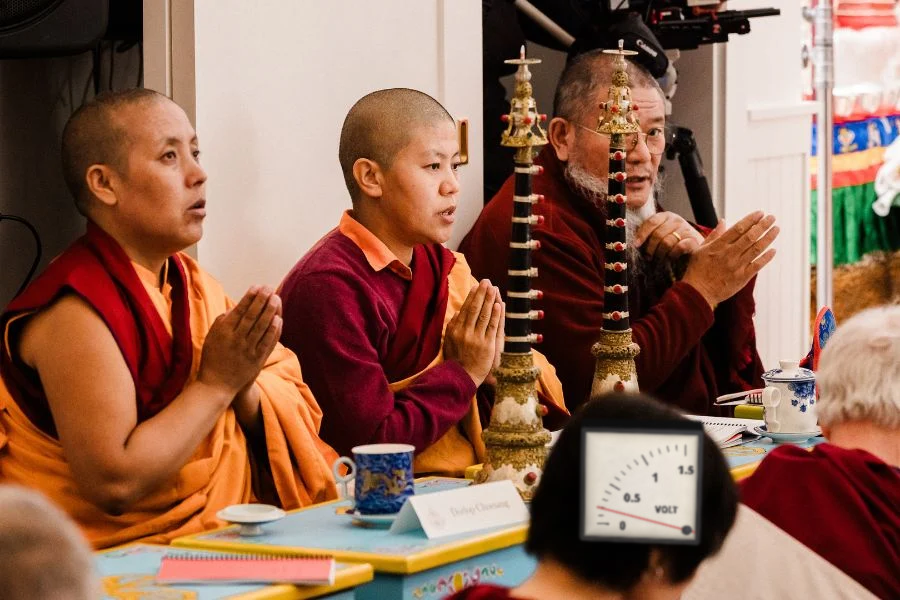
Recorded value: 0.2 V
